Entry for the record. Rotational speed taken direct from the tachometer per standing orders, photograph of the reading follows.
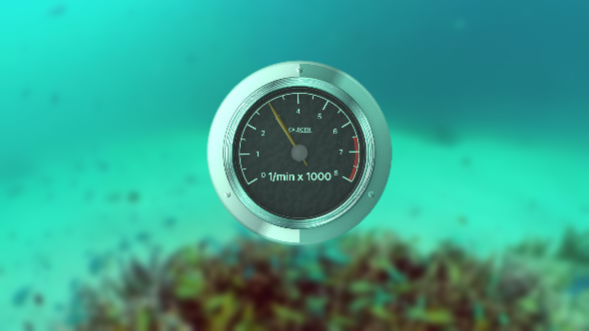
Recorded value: 3000 rpm
